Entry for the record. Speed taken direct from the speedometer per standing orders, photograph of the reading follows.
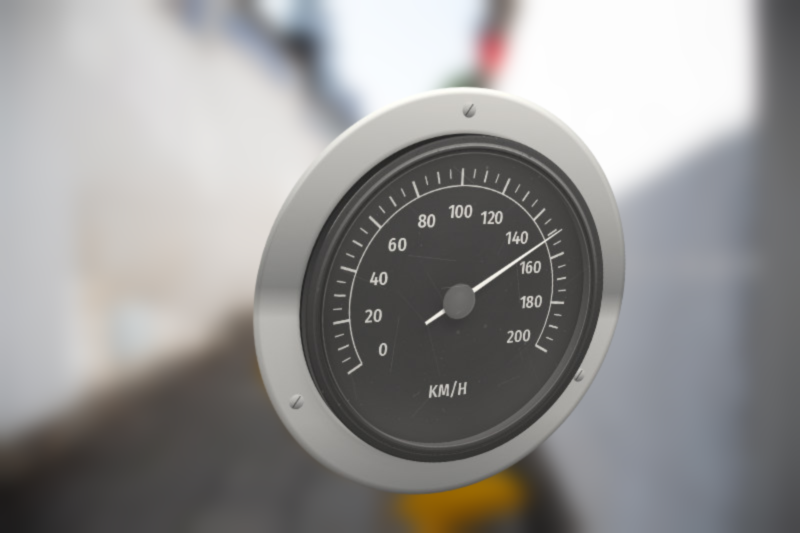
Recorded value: 150 km/h
